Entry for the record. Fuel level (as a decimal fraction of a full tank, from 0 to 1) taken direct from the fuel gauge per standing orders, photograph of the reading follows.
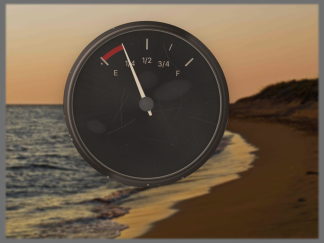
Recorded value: 0.25
